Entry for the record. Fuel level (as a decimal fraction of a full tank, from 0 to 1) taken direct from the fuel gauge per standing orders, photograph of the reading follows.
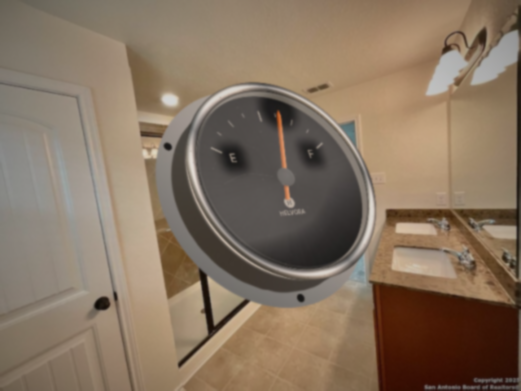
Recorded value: 0.625
